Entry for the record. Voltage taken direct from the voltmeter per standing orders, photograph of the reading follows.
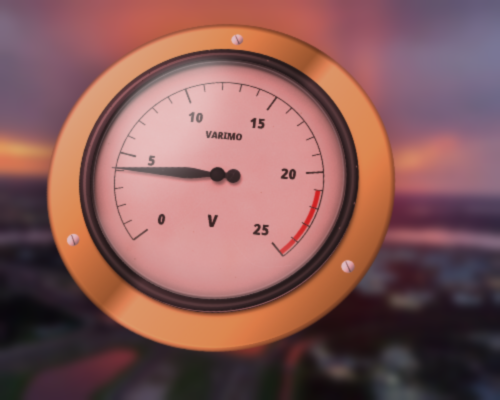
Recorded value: 4 V
